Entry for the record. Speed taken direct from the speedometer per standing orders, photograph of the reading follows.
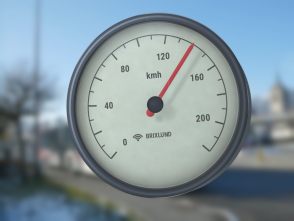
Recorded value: 140 km/h
